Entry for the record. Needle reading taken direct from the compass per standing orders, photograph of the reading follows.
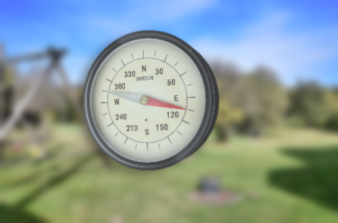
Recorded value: 105 °
